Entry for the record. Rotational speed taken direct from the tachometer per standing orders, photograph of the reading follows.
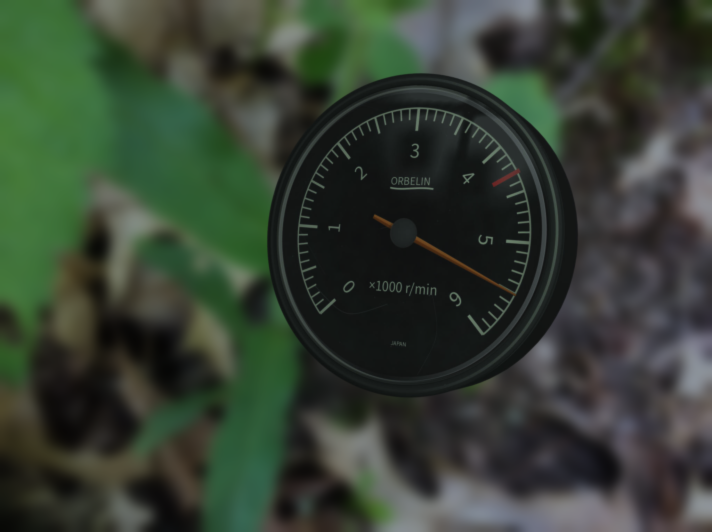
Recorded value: 5500 rpm
